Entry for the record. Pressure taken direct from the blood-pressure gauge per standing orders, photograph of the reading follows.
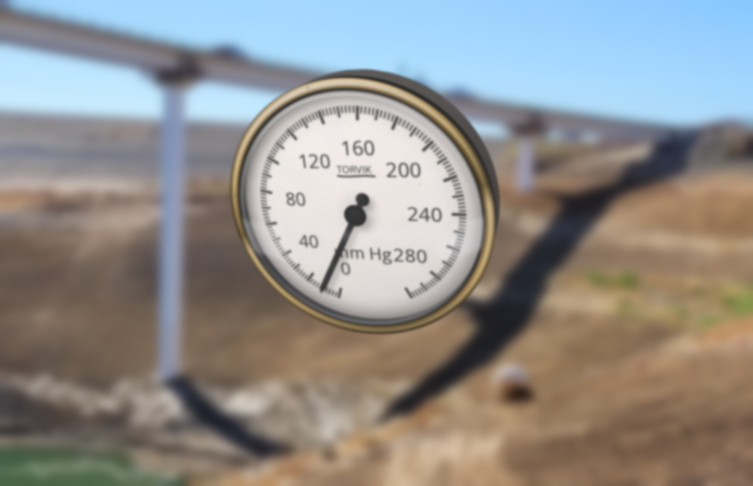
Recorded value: 10 mmHg
